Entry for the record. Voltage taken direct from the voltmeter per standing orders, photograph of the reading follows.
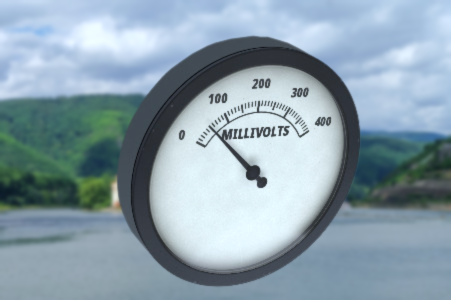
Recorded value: 50 mV
